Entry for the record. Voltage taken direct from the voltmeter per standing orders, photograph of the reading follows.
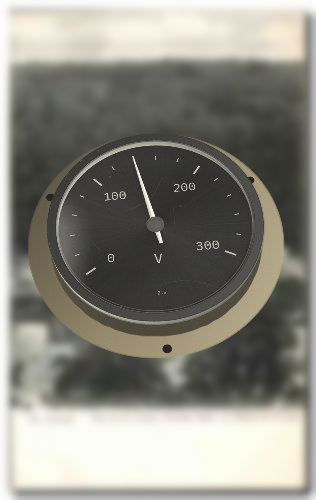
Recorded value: 140 V
